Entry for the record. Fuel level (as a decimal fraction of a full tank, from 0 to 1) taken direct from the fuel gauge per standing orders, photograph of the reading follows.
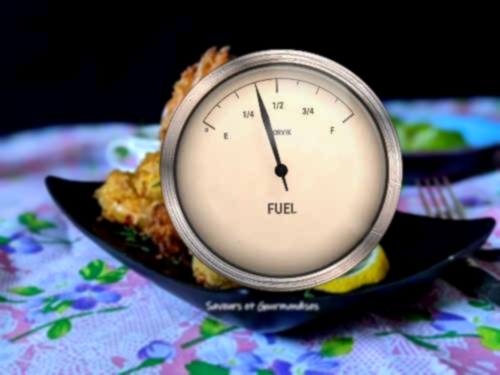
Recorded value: 0.375
